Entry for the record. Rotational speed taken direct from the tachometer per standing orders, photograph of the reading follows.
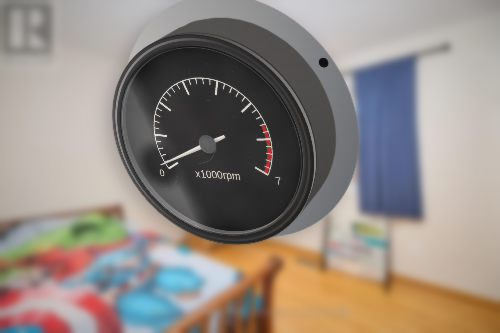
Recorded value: 200 rpm
